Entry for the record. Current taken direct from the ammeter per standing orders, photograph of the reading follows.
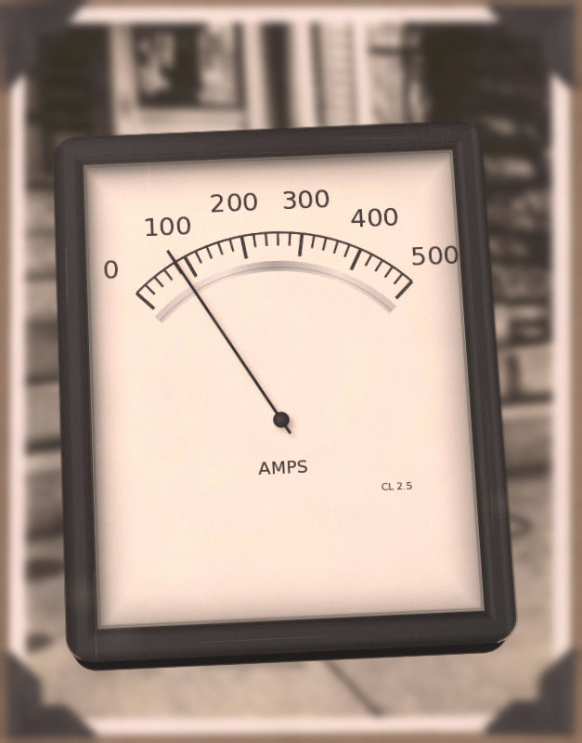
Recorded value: 80 A
